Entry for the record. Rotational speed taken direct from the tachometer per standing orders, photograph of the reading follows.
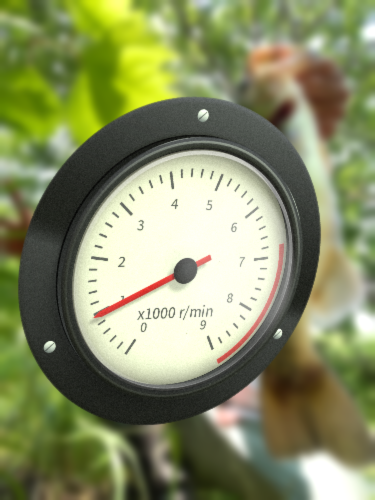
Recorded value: 1000 rpm
